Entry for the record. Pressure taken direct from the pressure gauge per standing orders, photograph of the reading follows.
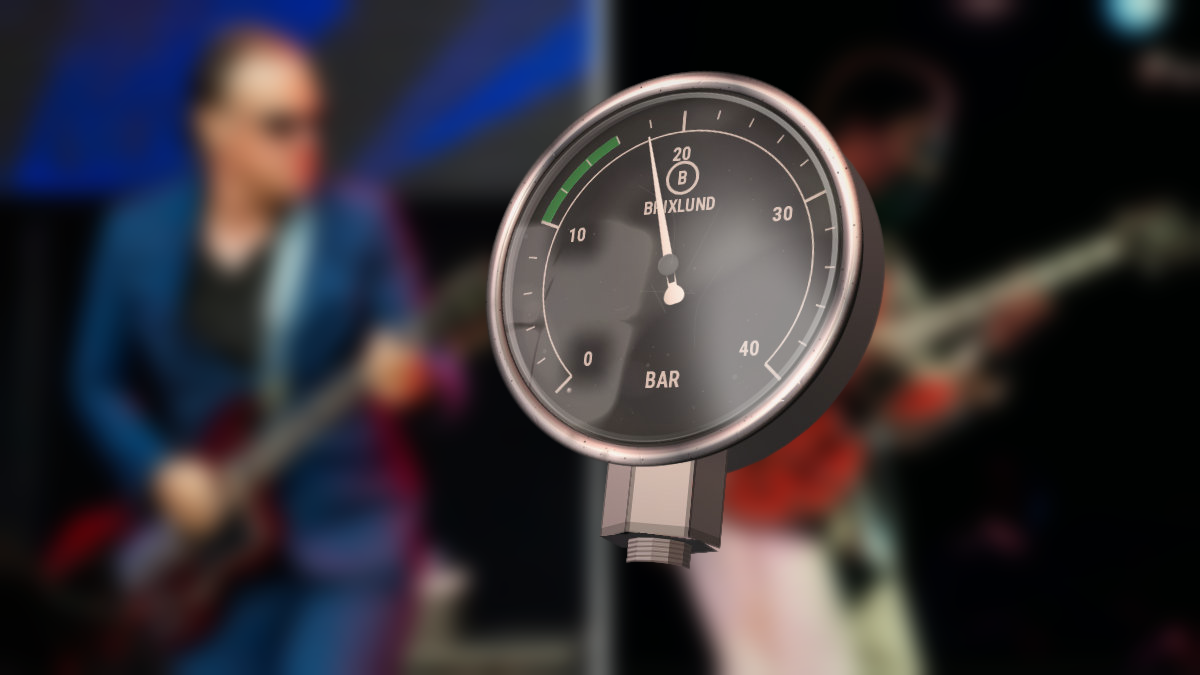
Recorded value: 18 bar
